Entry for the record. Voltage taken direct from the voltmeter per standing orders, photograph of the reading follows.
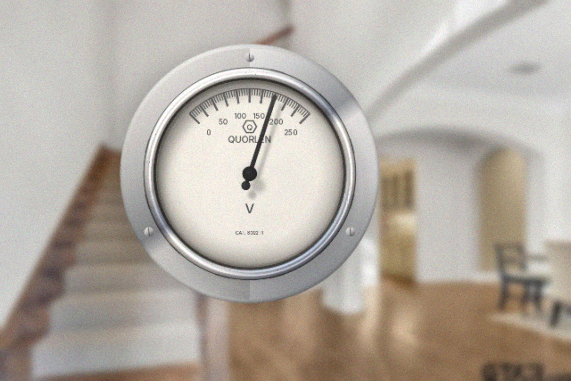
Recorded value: 175 V
